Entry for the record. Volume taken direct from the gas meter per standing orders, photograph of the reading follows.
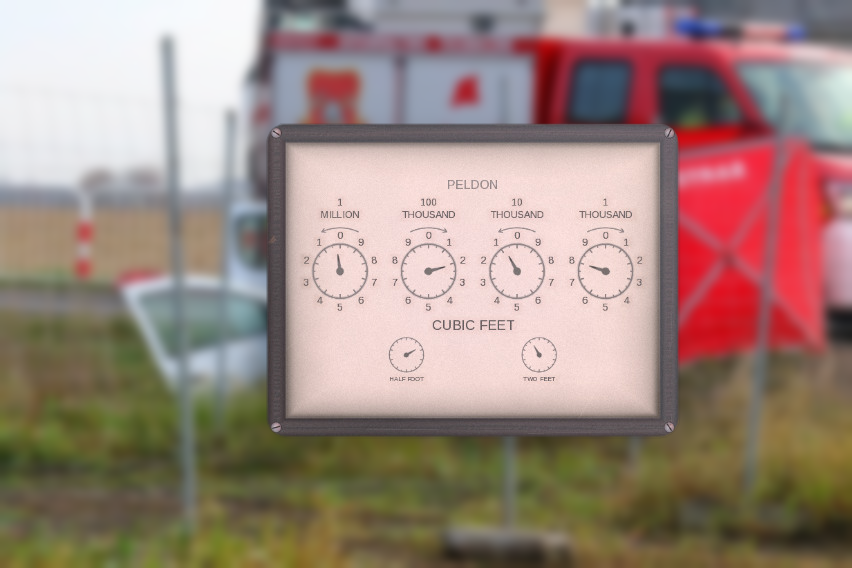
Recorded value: 20800 ft³
